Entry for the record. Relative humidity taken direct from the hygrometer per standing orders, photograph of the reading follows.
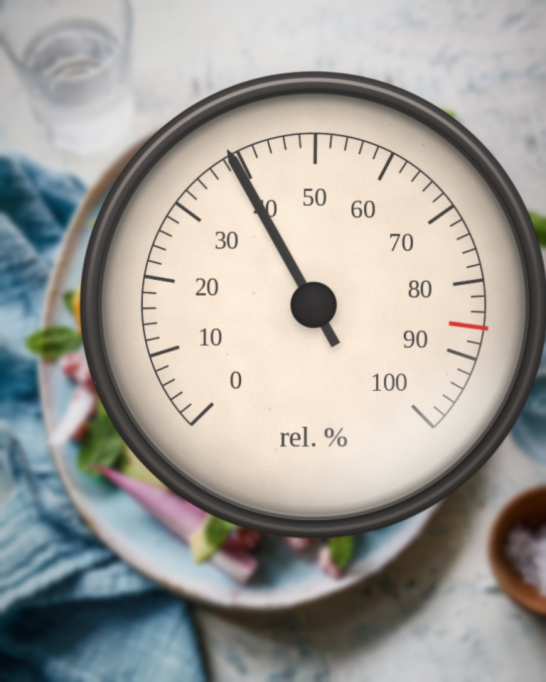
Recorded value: 39 %
